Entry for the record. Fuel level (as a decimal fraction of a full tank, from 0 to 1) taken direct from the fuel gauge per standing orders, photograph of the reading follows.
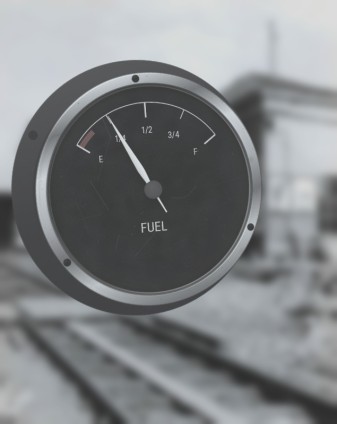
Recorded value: 0.25
